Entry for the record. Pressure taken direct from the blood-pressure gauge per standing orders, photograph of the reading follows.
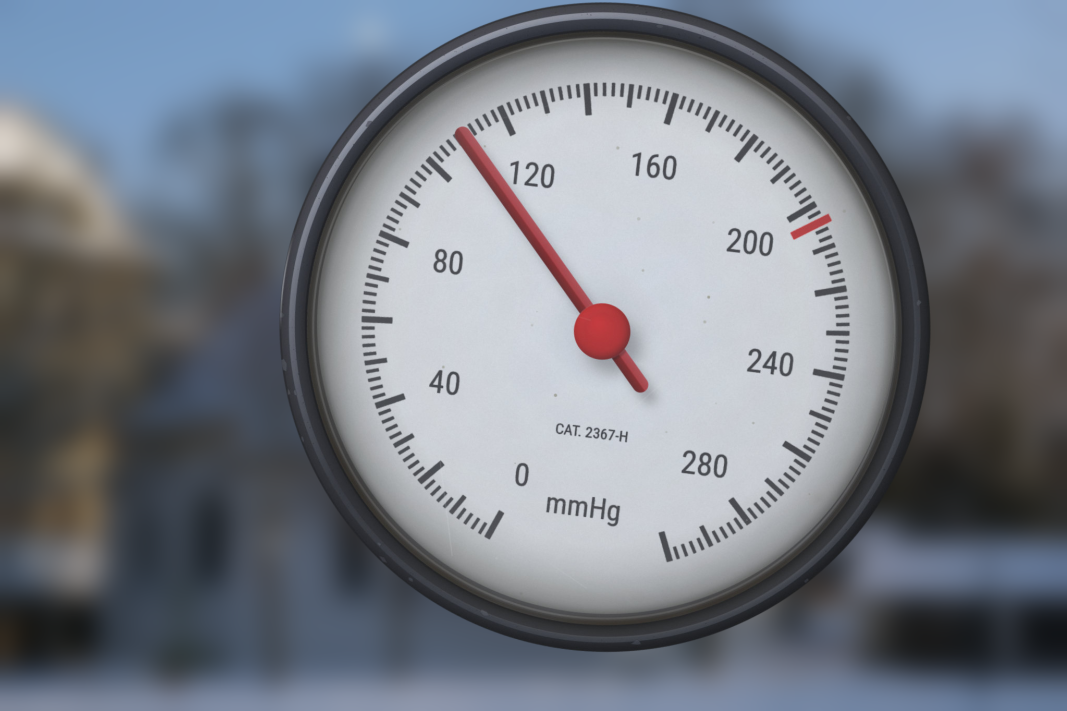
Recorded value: 110 mmHg
